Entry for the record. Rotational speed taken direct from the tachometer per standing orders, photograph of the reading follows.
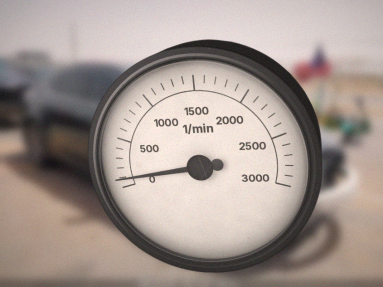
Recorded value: 100 rpm
